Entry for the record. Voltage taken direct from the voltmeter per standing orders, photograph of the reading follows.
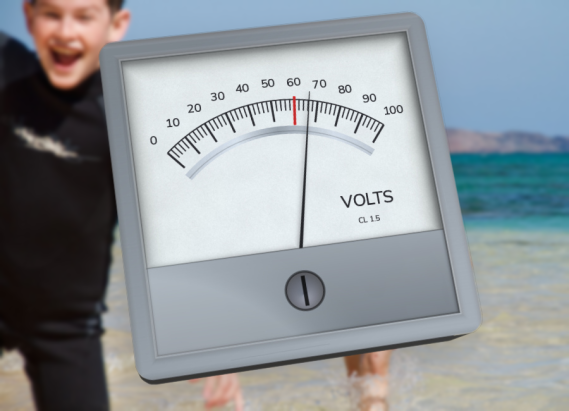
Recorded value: 66 V
